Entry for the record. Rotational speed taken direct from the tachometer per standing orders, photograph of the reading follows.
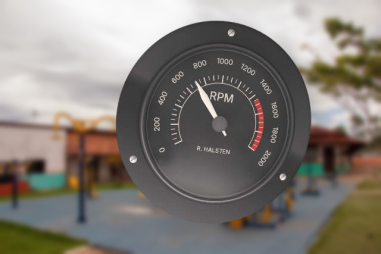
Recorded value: 700 rpm
